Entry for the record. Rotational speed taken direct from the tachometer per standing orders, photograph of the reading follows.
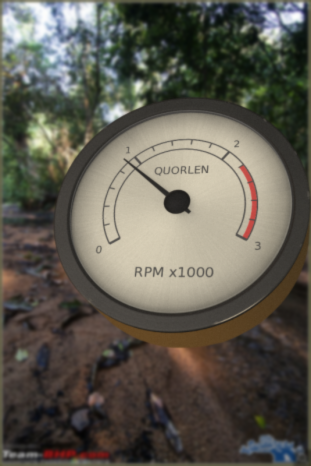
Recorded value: 900 rpm
